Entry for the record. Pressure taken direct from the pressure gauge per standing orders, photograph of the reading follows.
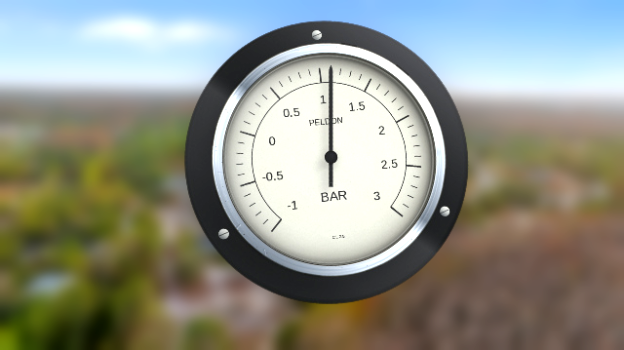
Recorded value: 1.1 bar
